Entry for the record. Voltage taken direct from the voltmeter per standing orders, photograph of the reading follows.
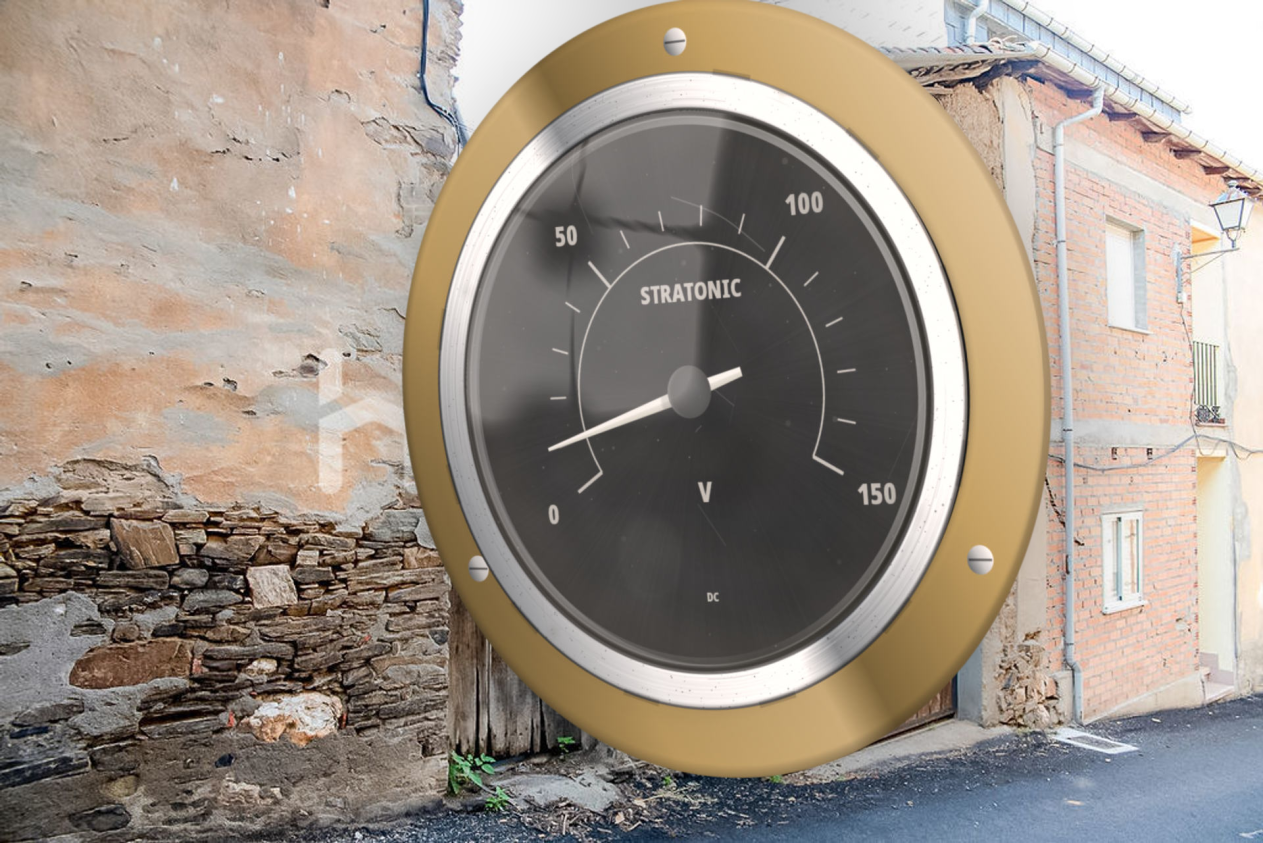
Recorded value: 10 V
